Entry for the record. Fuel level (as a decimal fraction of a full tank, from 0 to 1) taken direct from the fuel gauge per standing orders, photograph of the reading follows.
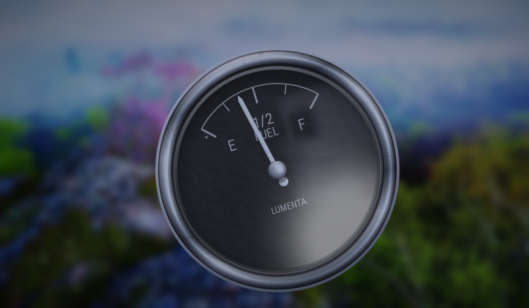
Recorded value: 0.375
